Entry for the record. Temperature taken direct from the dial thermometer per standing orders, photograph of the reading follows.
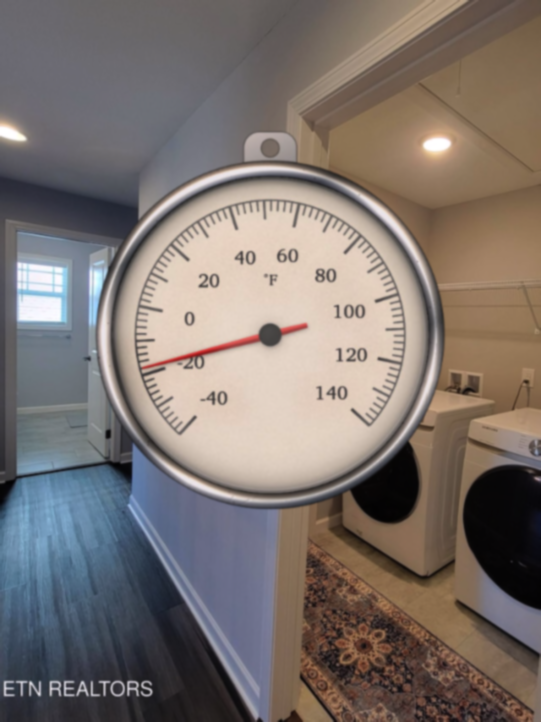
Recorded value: -18 °F
